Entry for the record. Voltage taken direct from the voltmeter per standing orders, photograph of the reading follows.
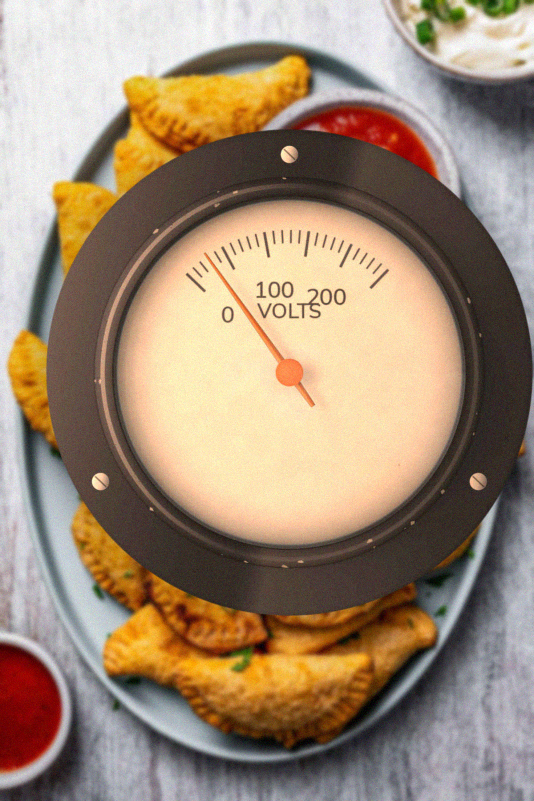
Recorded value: 30 V
